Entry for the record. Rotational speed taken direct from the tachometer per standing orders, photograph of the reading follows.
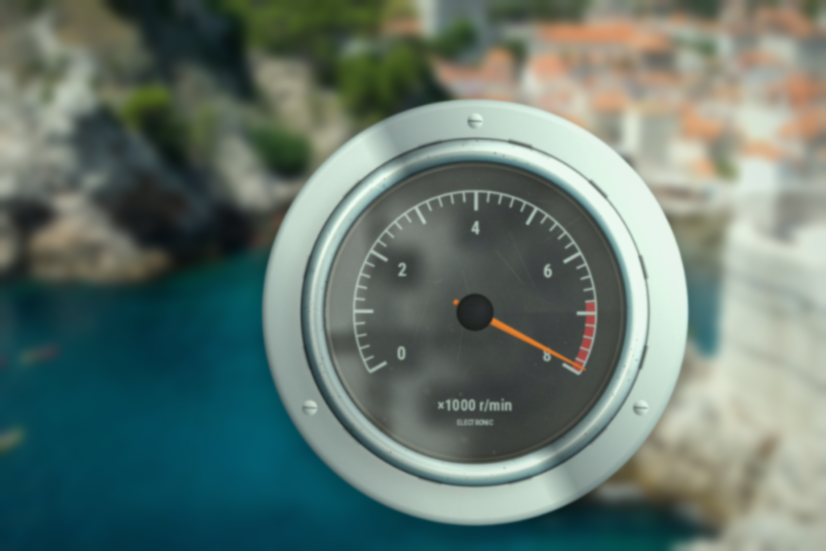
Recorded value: 7900 rpm
